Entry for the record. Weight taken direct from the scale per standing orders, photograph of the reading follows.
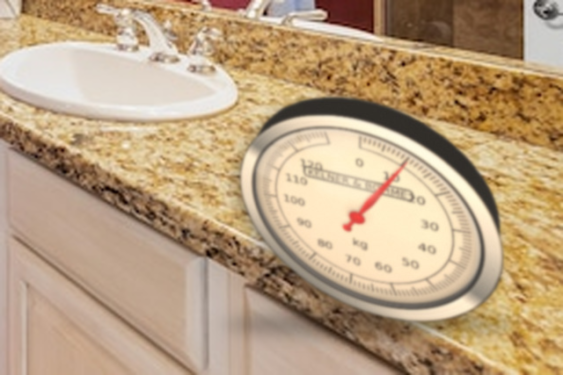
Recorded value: 10 kg
